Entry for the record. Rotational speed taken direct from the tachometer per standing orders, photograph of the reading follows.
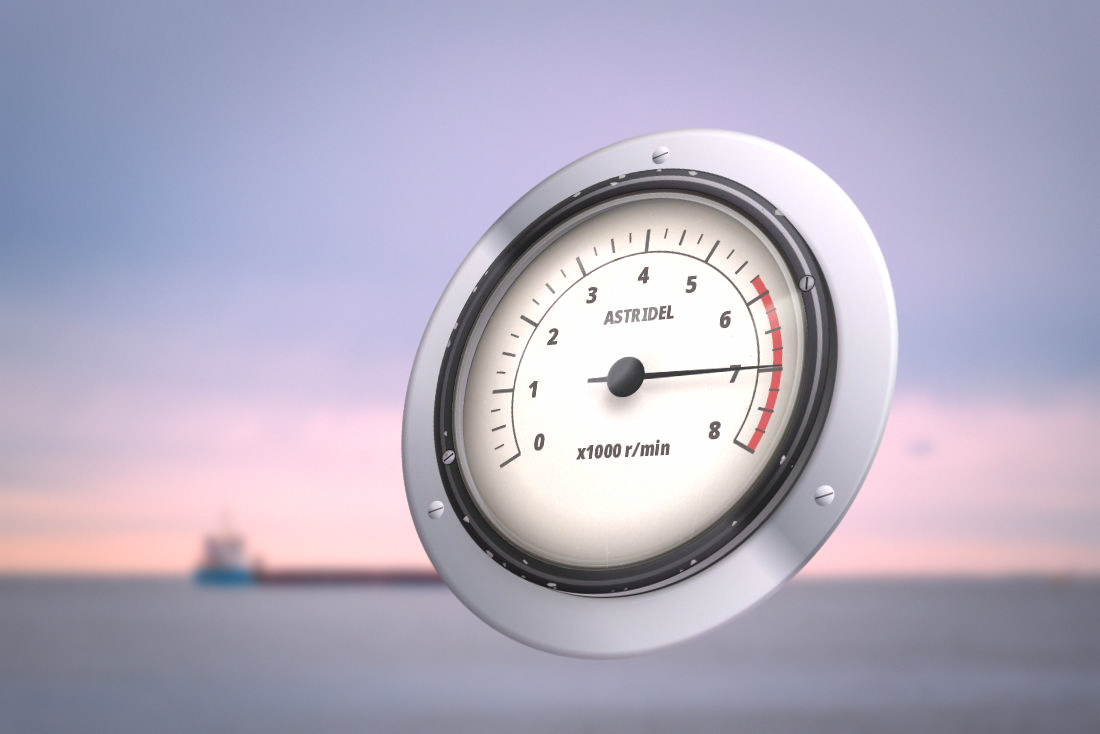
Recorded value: 7000 rpm
